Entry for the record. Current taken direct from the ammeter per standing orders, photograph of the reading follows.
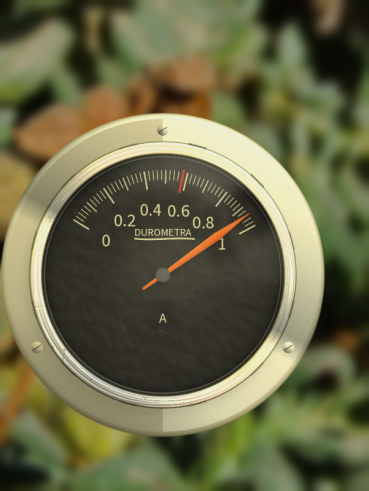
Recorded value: 0.94 A
